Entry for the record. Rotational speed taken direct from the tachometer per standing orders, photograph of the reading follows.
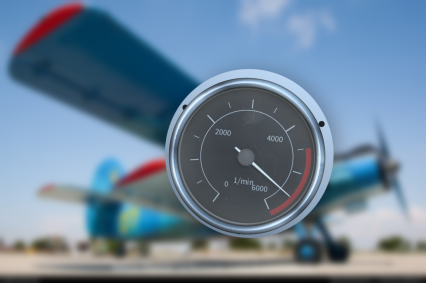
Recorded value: 5500 rpm
